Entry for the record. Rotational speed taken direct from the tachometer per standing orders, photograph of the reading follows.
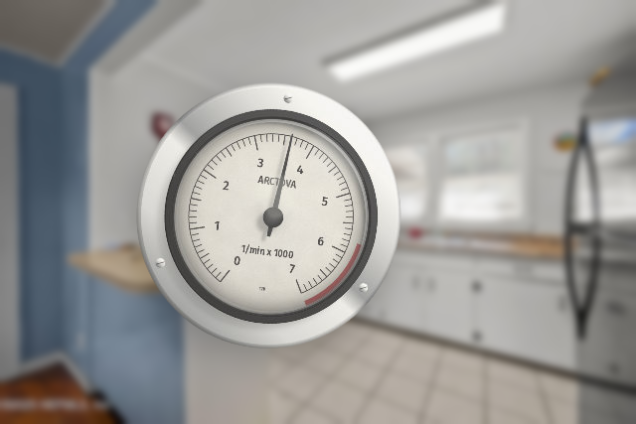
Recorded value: 3600 rpm
